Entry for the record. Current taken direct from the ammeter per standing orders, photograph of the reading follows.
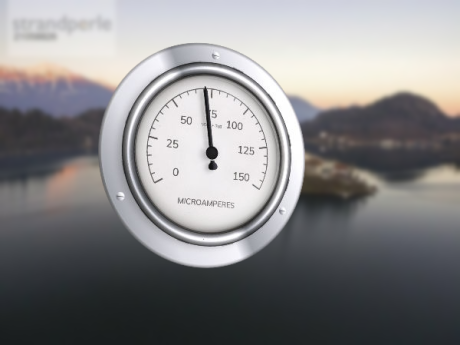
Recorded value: 70 µA
